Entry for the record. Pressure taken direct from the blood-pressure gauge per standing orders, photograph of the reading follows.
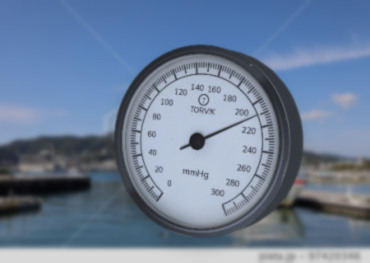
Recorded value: 210 mmHg
